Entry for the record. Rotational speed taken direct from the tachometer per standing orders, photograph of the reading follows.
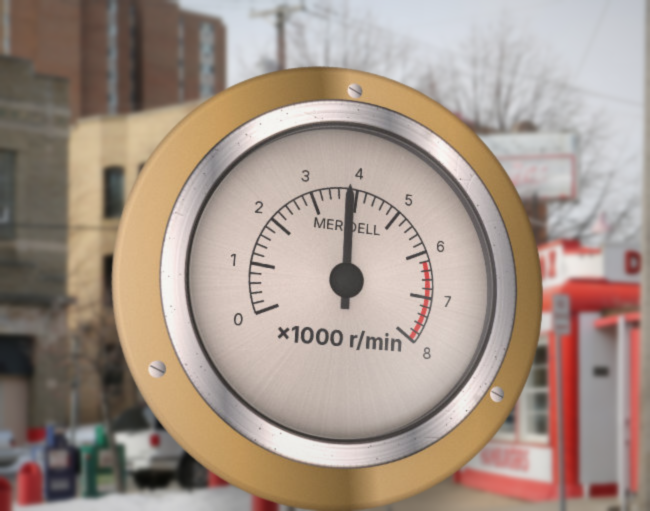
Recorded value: 3800 rpm
